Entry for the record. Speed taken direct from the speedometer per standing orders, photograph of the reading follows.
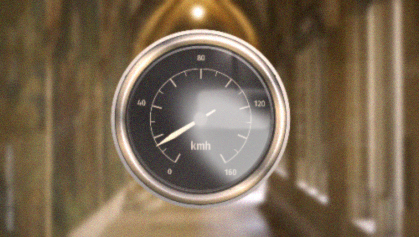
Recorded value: 15 km/h
